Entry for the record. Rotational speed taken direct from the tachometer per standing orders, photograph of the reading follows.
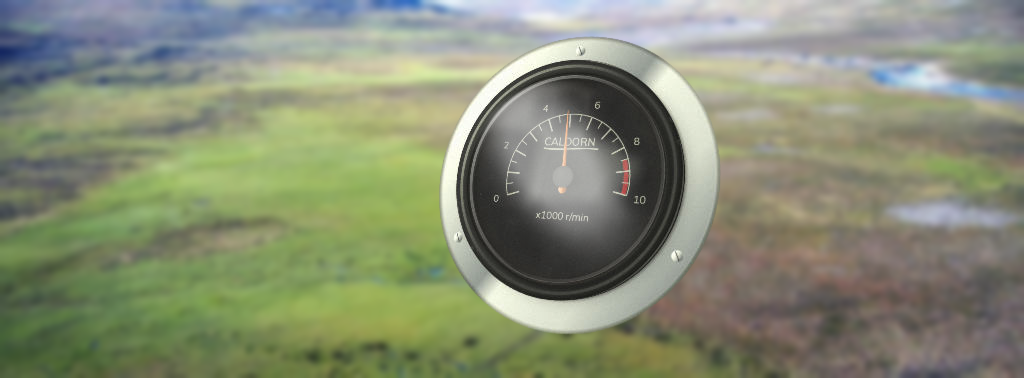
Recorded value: 5000 rpm
